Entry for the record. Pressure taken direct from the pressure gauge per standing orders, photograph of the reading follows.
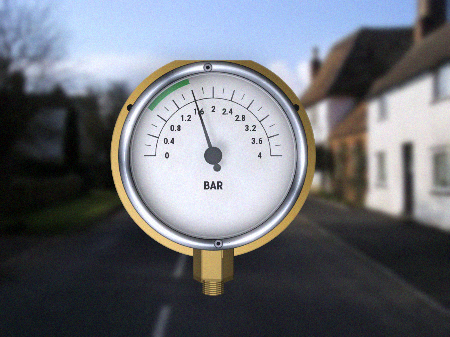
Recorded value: 1.6 bar
